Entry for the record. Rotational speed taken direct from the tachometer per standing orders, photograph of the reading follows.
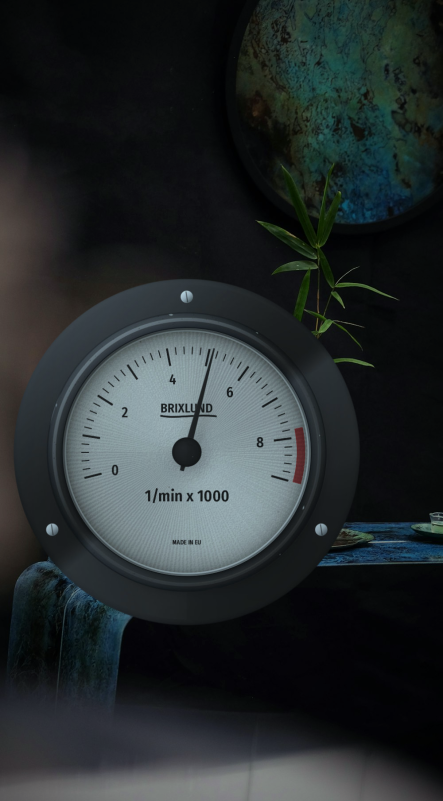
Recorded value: 5100 rpm
